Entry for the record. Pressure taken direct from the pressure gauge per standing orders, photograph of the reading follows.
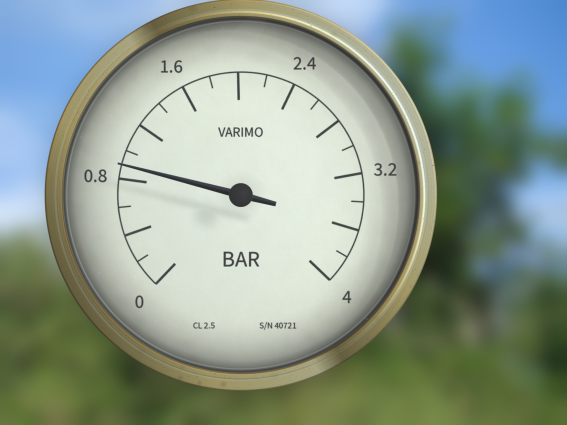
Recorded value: 0.9 bar
